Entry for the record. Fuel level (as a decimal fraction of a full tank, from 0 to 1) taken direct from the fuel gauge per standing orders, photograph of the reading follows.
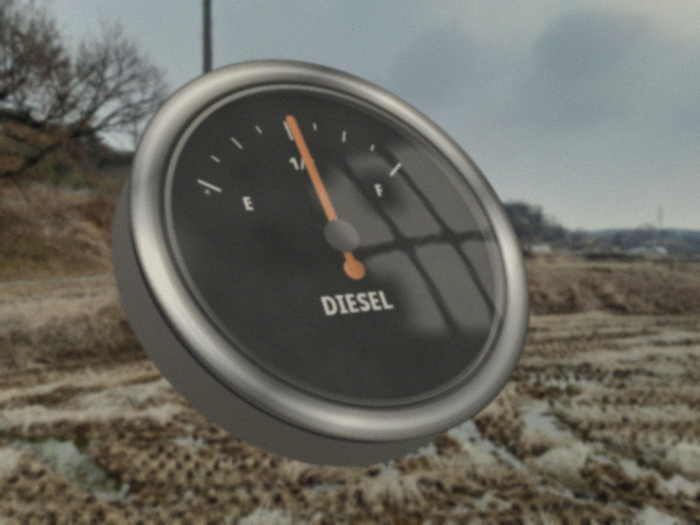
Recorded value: 0.5
